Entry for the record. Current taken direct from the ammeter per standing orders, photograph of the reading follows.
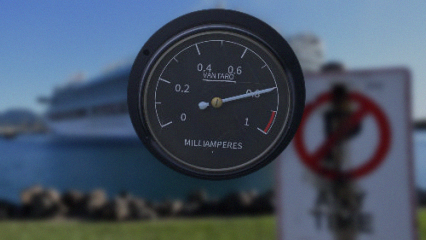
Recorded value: 0.8 mA
